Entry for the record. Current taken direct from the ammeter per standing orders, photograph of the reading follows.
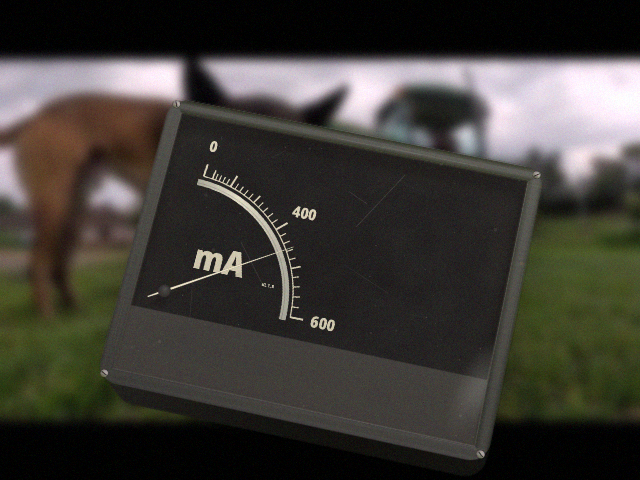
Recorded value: 460 mA
